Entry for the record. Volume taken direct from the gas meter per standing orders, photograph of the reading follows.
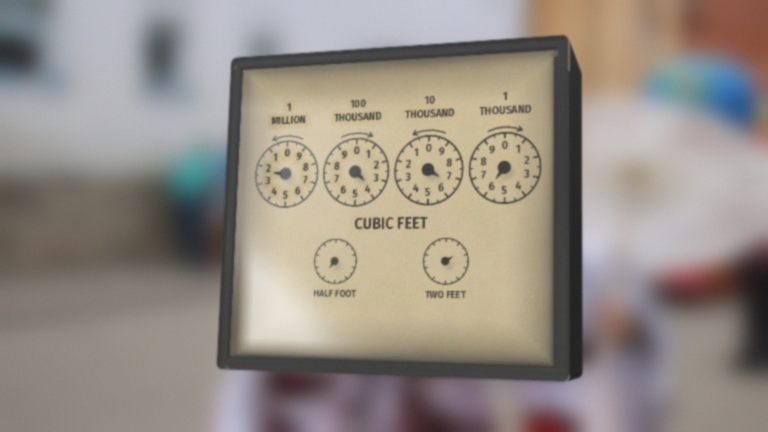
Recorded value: 236600 ft³
